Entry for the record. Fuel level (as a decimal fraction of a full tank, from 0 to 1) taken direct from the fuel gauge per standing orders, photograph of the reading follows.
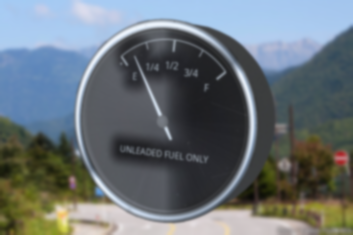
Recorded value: 0.125
